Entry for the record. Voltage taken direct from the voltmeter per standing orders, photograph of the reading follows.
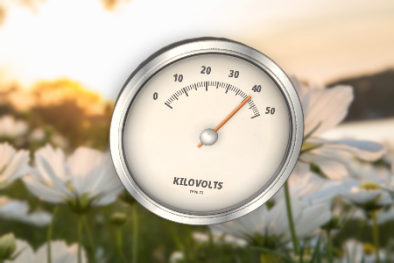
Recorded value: 40 kV
